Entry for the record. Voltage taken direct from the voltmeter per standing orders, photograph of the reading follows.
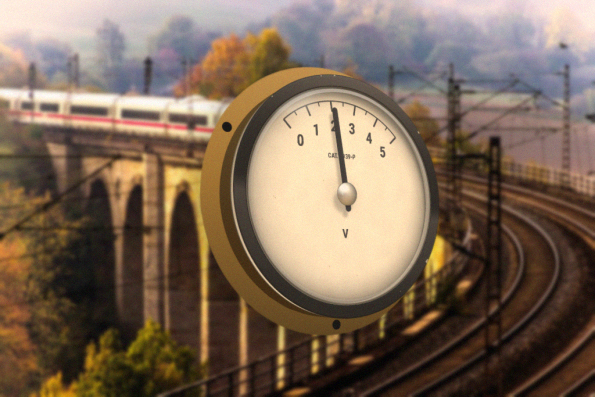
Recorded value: 2 V
